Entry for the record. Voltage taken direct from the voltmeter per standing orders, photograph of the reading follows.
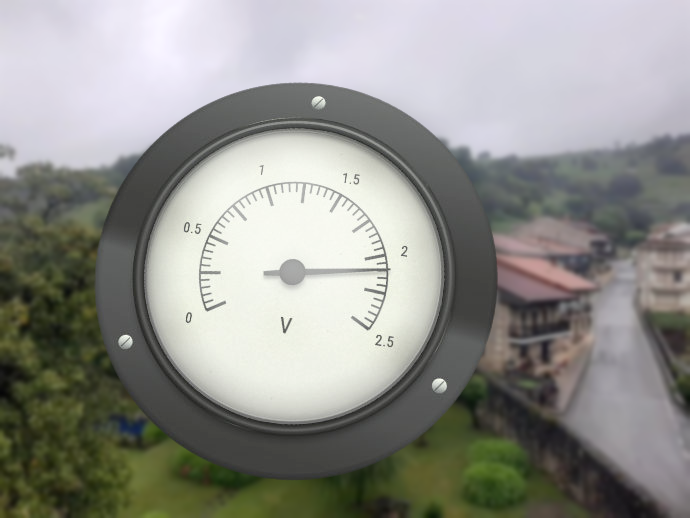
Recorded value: 2.1 V
